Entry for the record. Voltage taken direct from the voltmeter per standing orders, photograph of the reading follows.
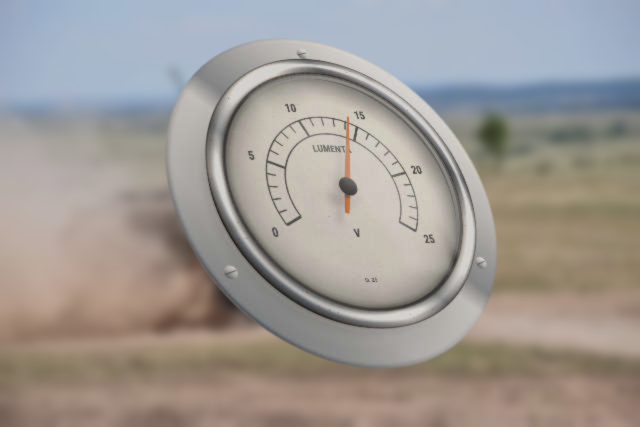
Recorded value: 14 V
